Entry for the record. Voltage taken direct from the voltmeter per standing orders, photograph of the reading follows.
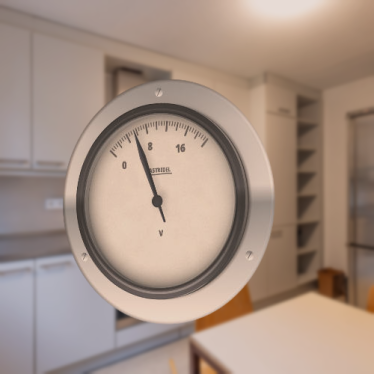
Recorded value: 6 V
